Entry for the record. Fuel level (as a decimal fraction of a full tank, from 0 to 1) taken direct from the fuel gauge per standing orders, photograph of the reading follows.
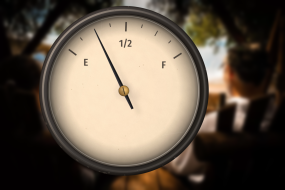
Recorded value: 0.25
